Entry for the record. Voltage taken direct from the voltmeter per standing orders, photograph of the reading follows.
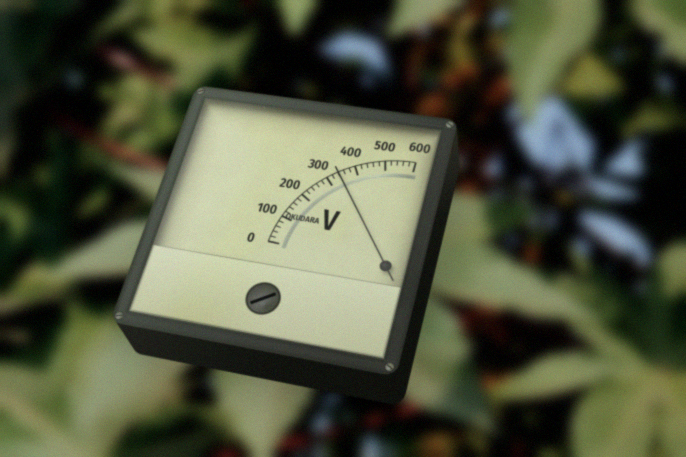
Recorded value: 340 V
